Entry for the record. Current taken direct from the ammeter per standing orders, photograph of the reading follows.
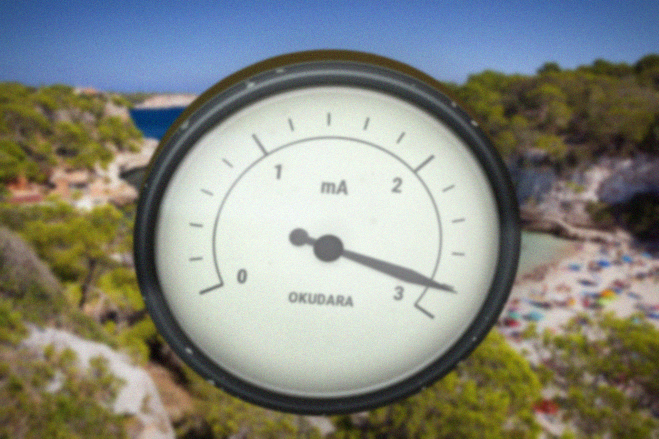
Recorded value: 2.8 mA
